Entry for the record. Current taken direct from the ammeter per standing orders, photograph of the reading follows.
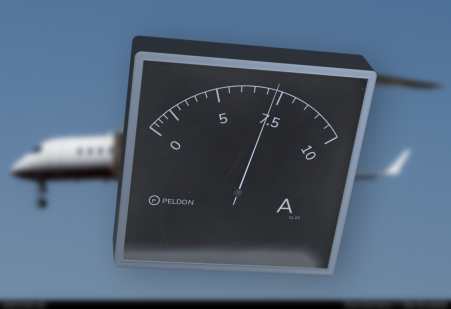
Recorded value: 7.25 A
